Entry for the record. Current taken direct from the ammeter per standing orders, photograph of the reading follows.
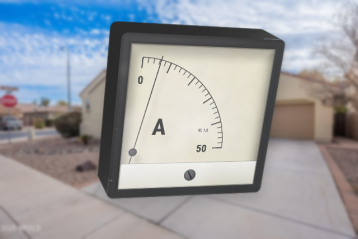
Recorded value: 6 A
